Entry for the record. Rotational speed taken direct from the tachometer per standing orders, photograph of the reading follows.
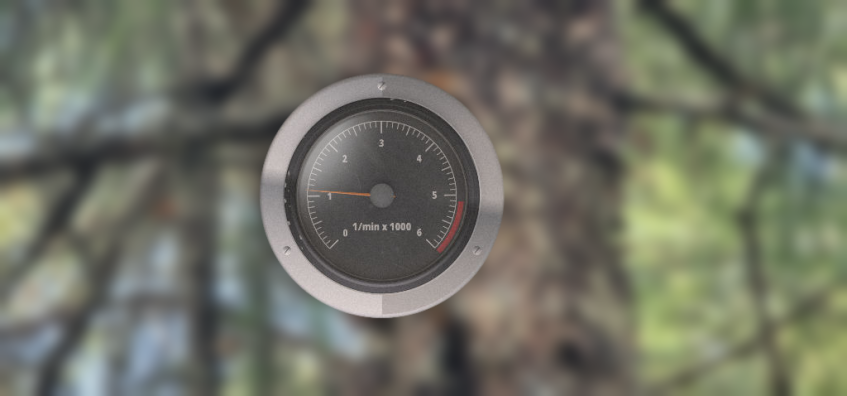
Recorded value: 1100 rpm
